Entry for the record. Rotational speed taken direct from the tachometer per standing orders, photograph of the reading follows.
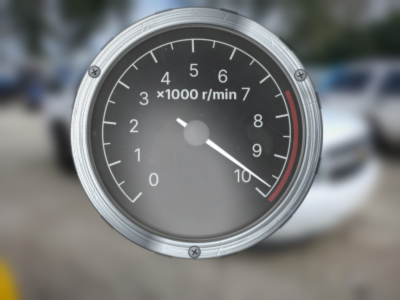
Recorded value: 9750 rpm
